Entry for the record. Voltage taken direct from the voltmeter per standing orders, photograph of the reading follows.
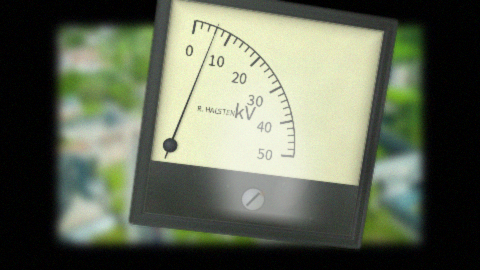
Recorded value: 6 kV
